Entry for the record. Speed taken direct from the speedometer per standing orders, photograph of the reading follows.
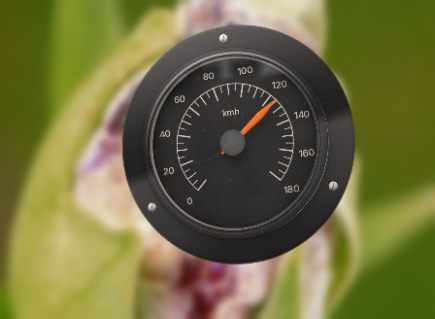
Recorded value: 125 km/h
